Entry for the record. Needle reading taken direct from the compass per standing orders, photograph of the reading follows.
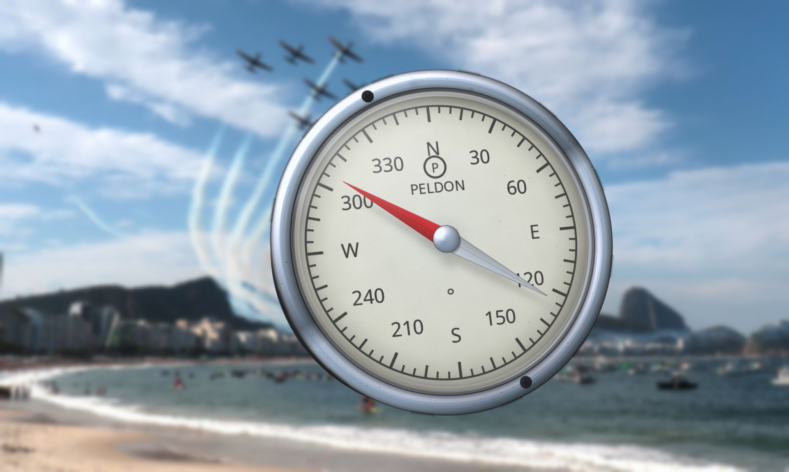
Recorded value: 305 °
